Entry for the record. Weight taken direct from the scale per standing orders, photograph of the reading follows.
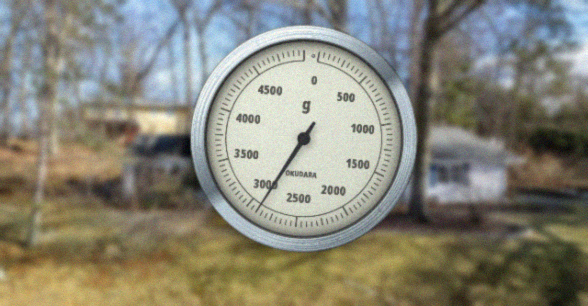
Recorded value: 2900 g
